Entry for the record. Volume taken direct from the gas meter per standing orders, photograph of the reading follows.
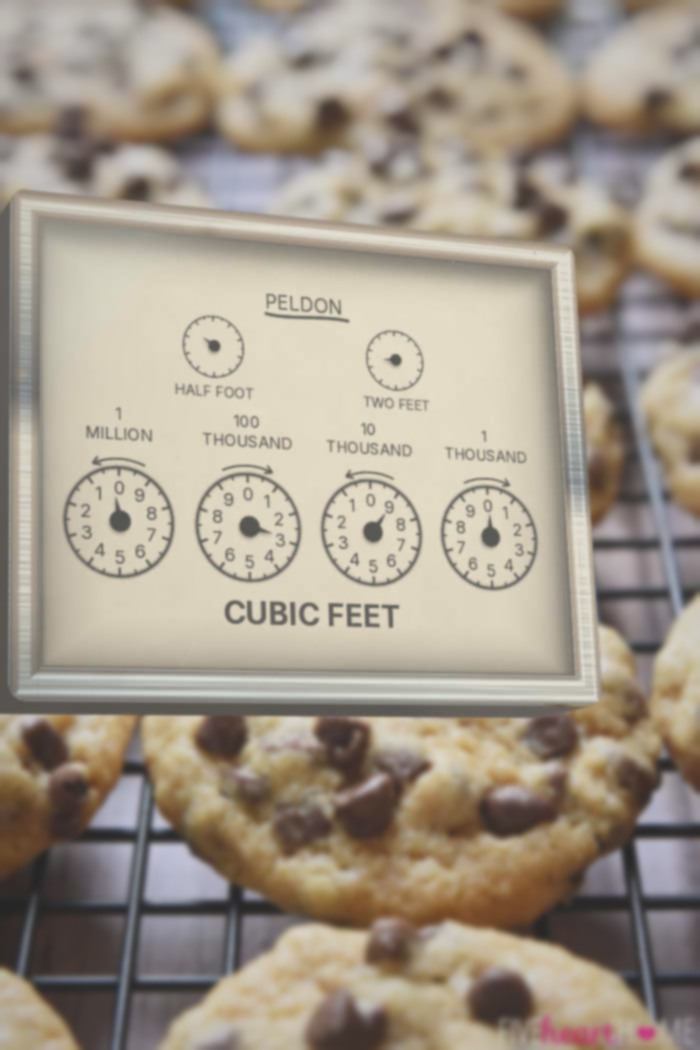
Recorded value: 29000 ft³
